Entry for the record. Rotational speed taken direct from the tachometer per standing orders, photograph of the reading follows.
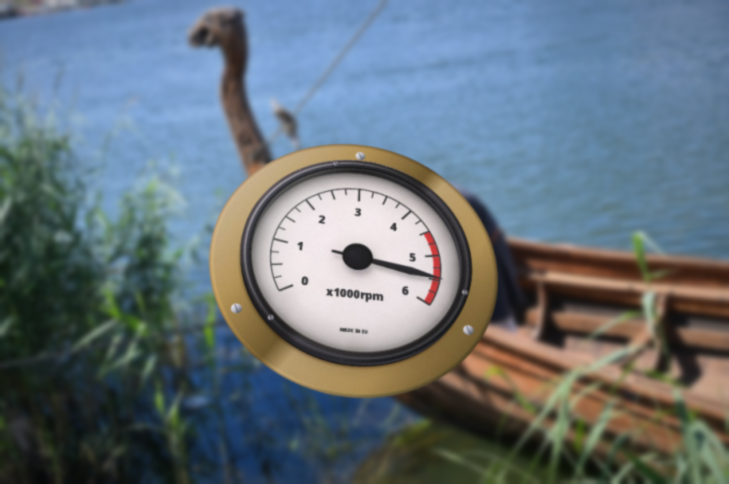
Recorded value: 5500 rpm
